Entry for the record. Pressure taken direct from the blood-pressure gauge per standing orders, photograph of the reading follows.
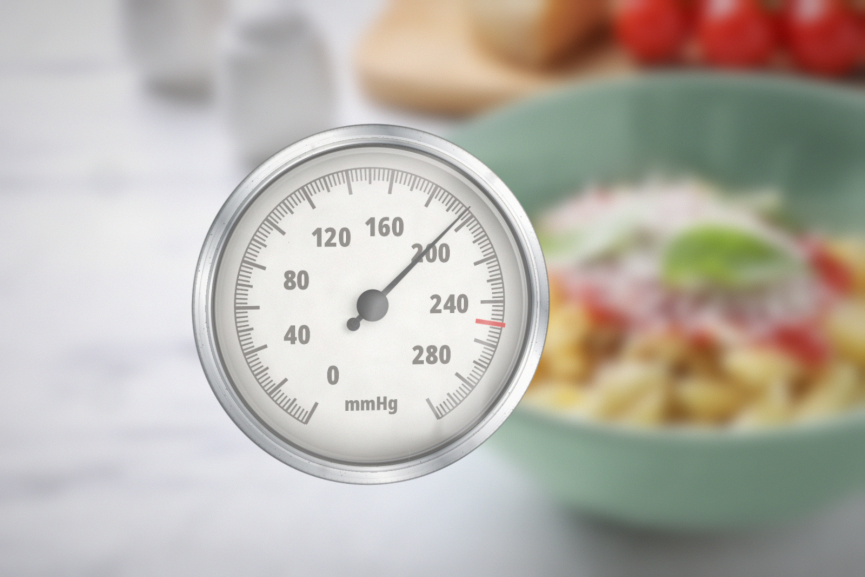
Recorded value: 196 mmHg
